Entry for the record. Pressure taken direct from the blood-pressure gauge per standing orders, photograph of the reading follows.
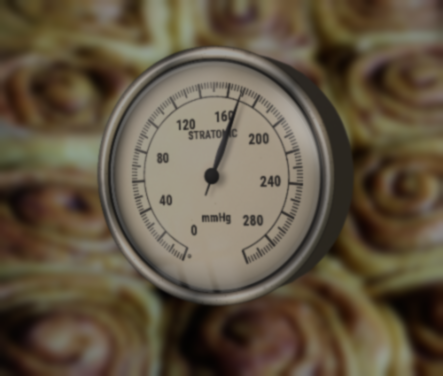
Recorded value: 170 mmHg
